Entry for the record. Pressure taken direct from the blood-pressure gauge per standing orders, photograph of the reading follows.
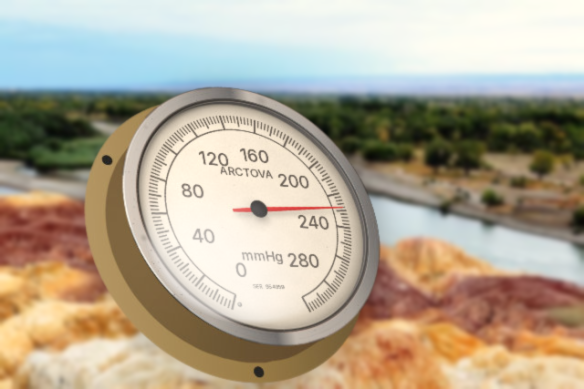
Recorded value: 230 mmHg
